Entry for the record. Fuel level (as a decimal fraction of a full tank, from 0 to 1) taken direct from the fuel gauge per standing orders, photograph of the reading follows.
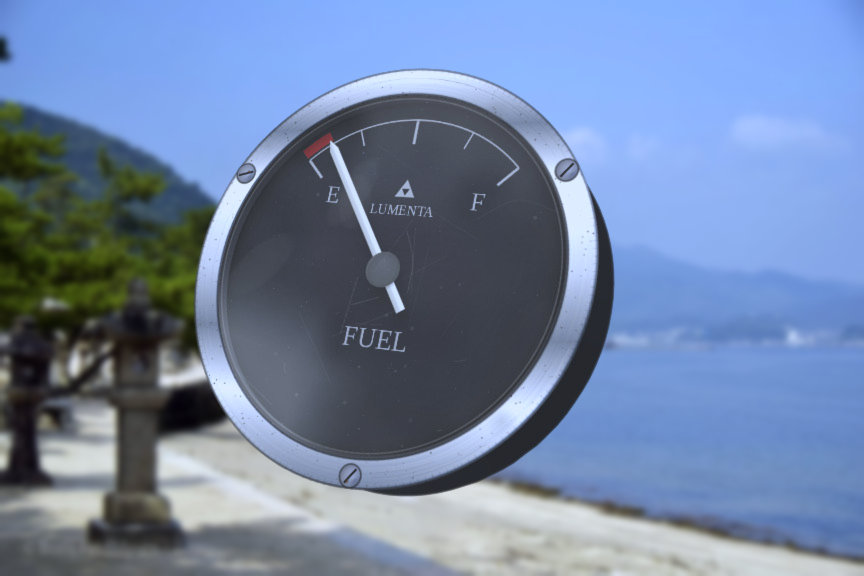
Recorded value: 0.125
